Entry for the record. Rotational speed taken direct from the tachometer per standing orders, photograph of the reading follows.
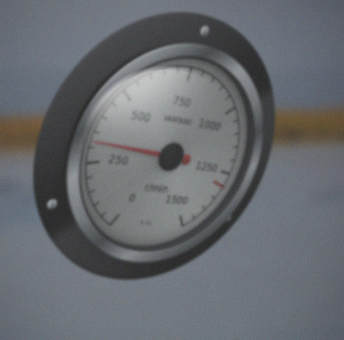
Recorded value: 325 rpm
